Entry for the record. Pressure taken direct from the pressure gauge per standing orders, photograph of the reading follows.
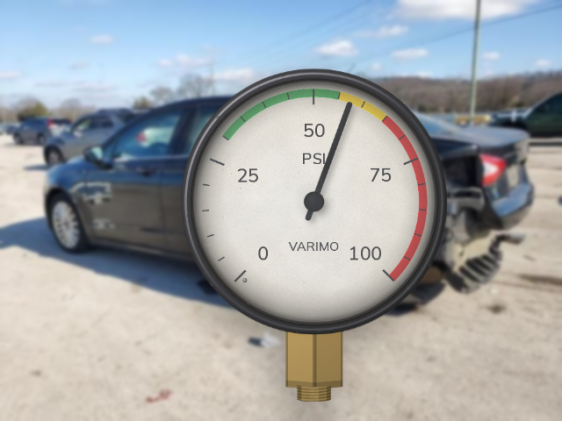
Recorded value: 57.5 psi
